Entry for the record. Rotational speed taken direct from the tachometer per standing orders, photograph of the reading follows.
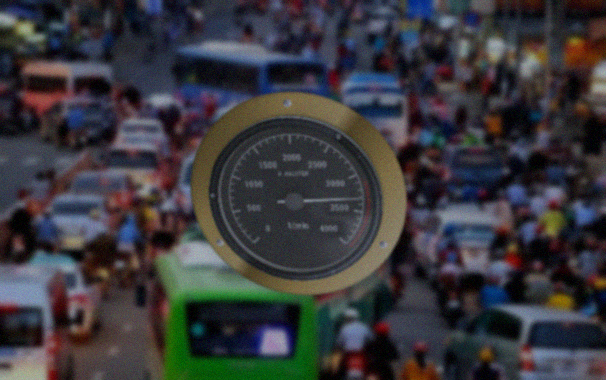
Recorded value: 3300 rpm
